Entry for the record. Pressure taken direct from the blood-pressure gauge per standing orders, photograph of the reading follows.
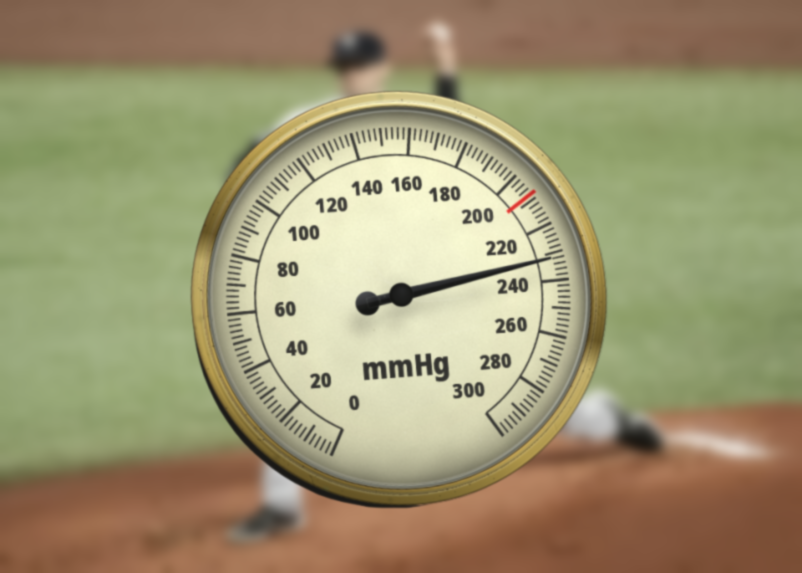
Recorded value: 232 mmHg
